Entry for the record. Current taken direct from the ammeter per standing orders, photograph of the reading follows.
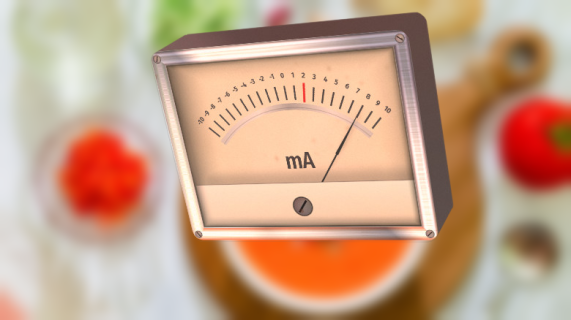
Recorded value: 8 mA
